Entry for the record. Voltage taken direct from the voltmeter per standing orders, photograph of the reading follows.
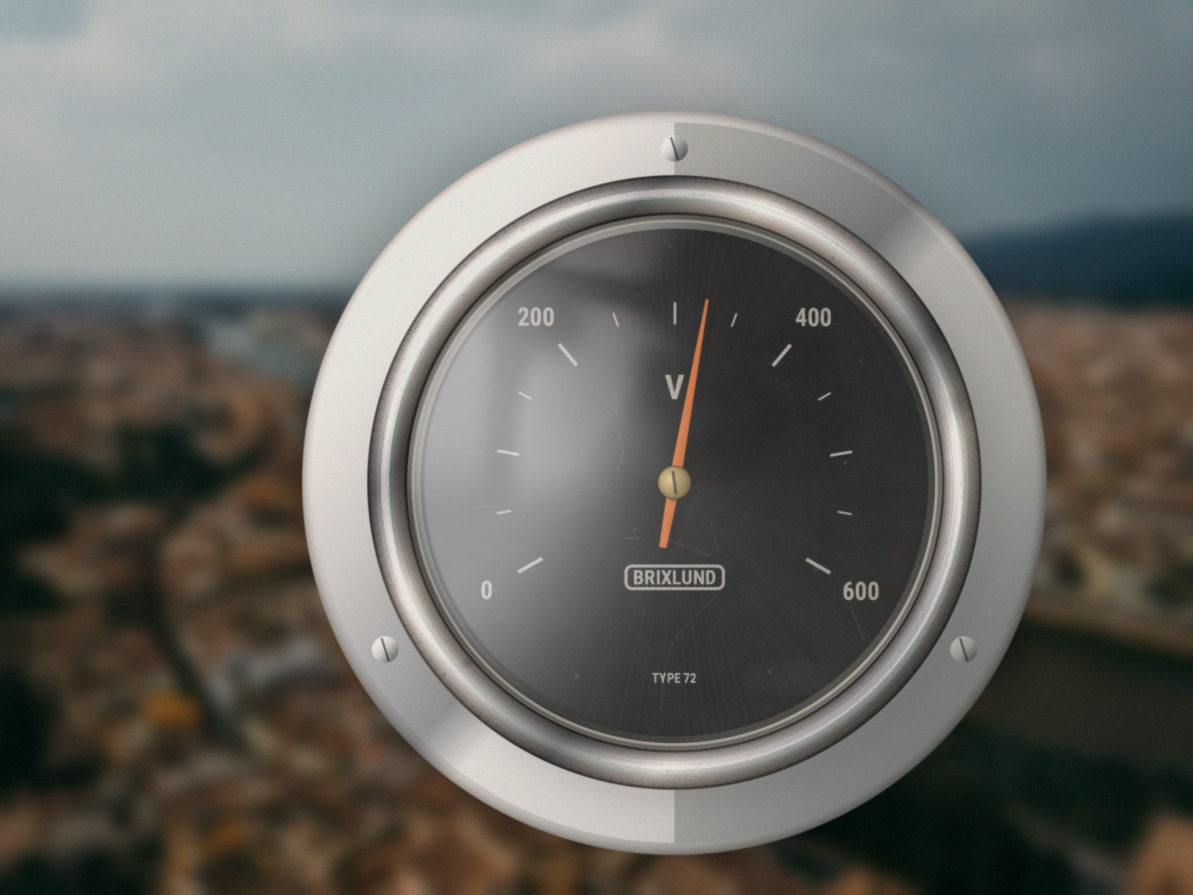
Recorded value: 325 V
